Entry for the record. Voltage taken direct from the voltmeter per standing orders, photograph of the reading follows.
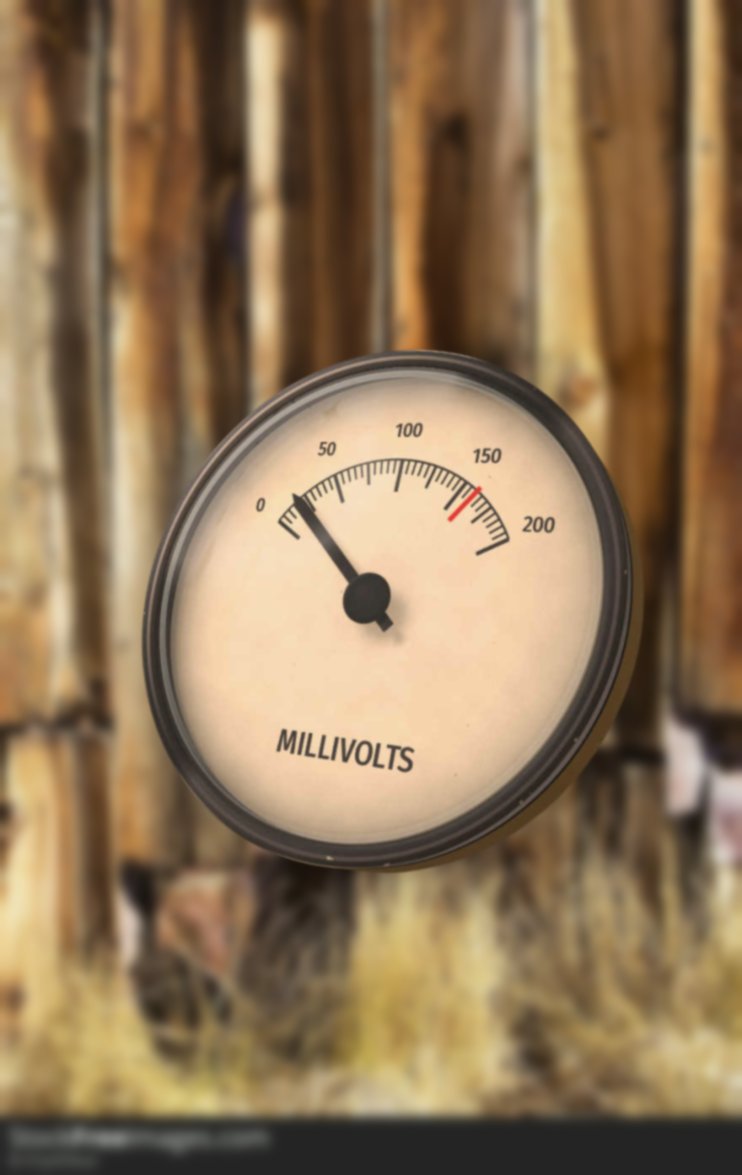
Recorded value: 20 mV
